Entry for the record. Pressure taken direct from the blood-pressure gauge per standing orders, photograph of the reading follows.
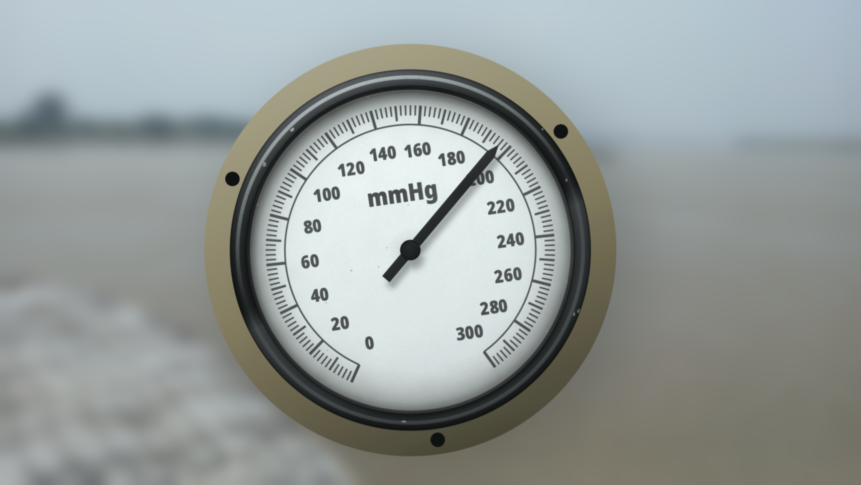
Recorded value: 196 mmHg
